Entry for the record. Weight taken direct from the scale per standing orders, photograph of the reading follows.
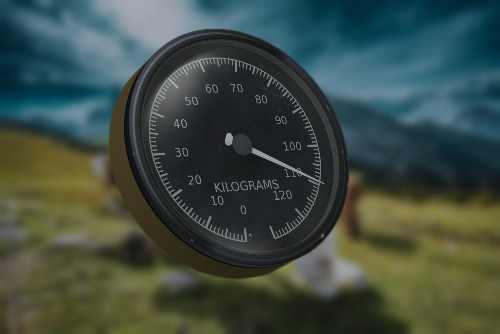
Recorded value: 110 kg
